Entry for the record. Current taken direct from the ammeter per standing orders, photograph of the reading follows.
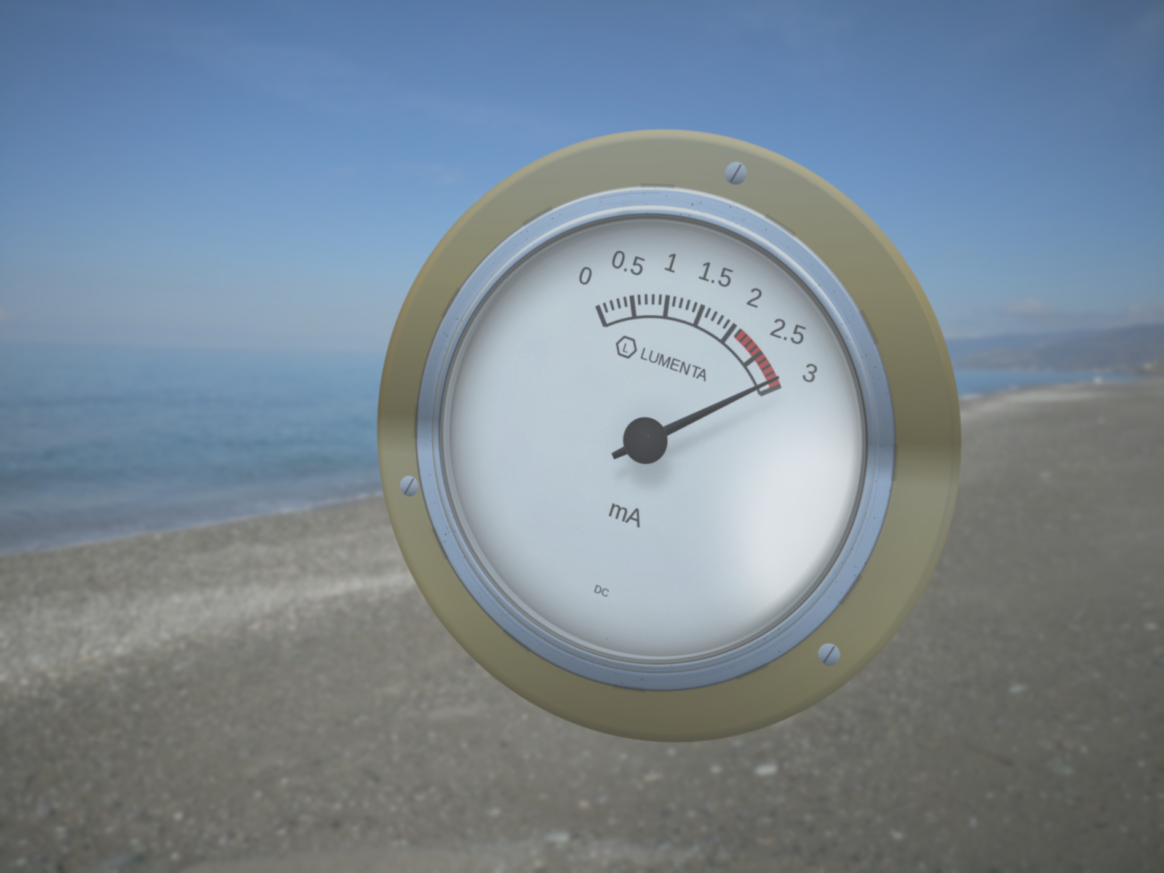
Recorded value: 2.9 mA
